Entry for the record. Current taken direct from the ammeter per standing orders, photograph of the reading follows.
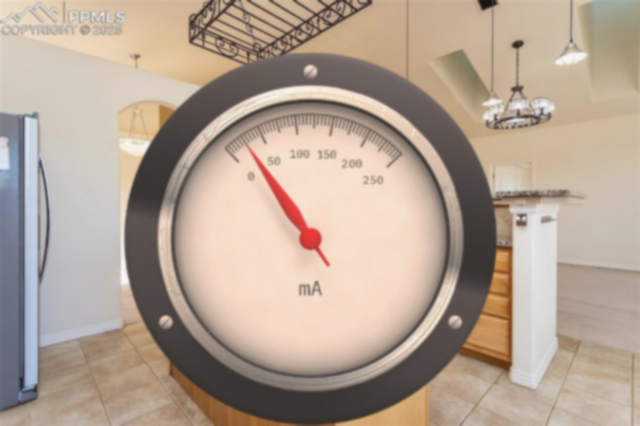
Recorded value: 25 mA
